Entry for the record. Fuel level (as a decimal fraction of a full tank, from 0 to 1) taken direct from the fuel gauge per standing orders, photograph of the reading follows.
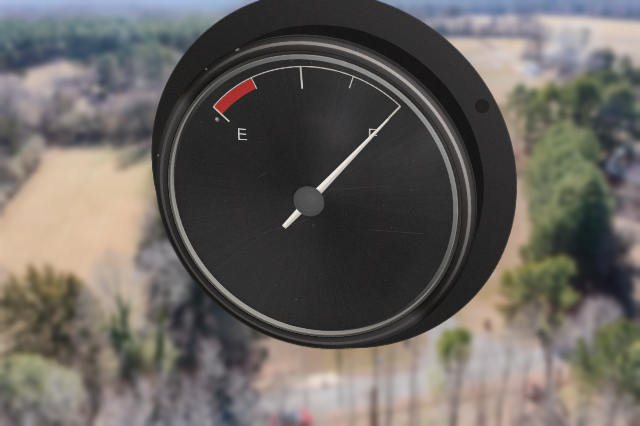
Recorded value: 1
